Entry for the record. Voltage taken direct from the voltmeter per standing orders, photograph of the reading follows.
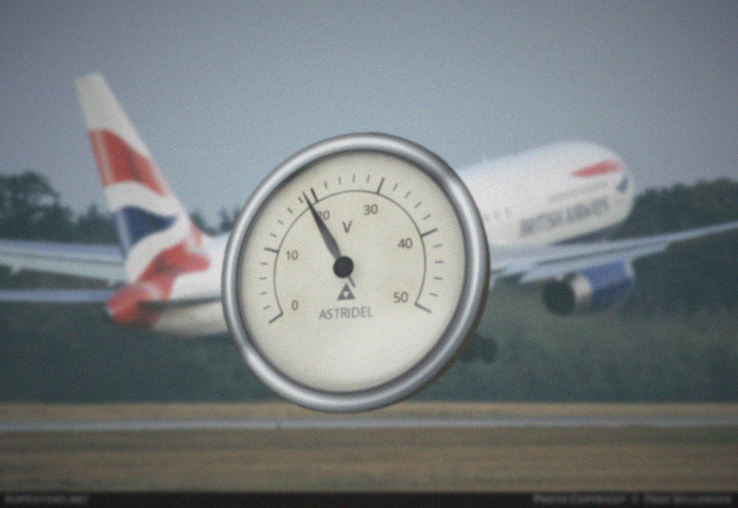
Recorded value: 19 V
